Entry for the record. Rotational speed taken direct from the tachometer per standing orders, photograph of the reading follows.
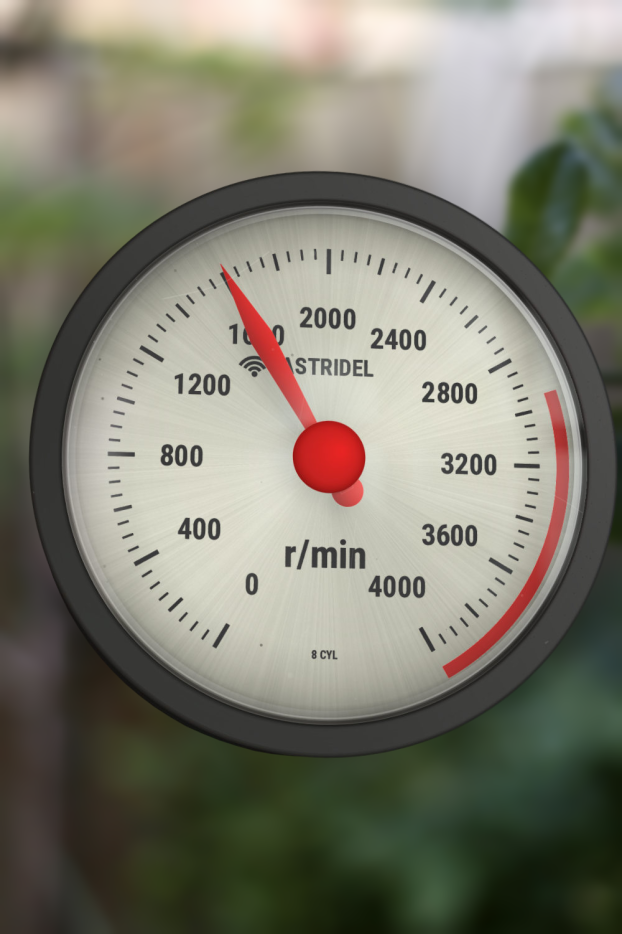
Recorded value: 1600 rpm
